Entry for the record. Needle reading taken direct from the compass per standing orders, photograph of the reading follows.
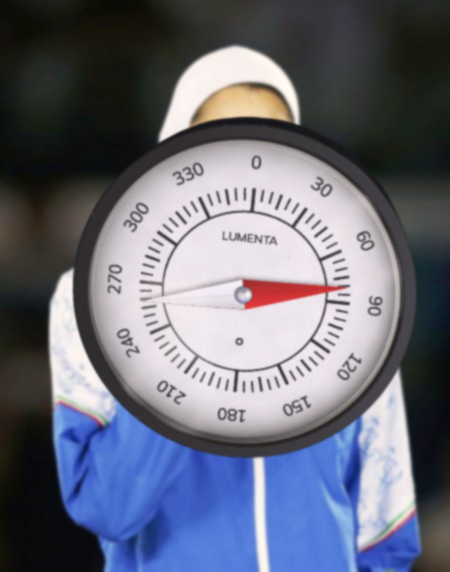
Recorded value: 80 °
